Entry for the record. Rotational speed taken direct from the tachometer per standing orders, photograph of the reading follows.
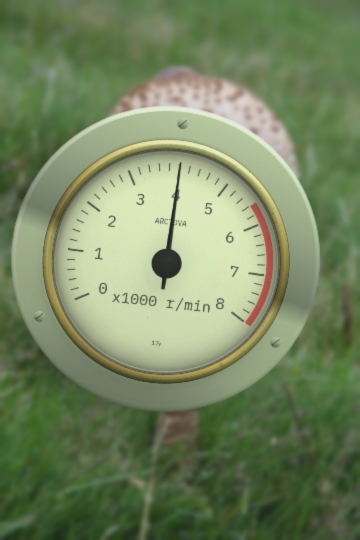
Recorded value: 4000 rpm
